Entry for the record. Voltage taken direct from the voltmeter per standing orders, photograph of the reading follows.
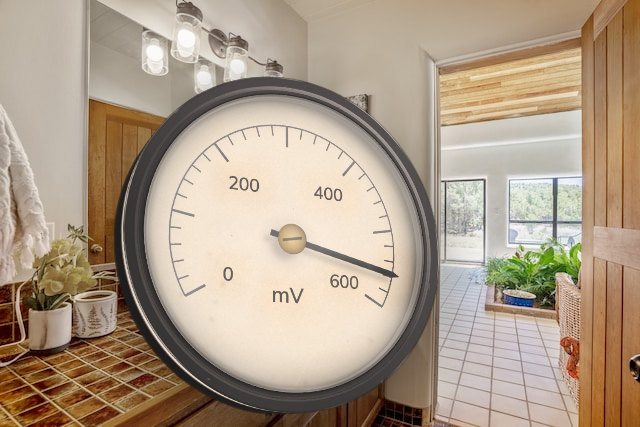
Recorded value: 560 mV
